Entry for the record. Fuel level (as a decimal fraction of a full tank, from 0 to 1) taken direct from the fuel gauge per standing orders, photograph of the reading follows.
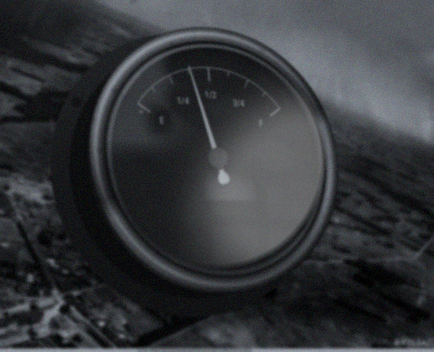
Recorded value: 0.375
